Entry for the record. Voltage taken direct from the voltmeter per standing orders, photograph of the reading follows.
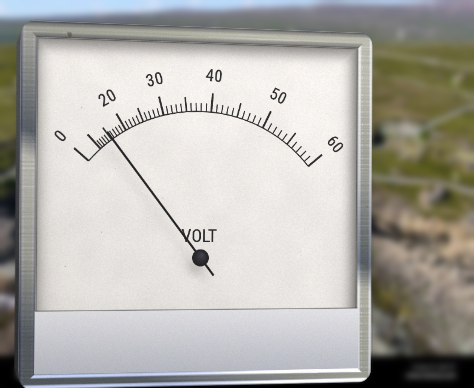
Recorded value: 15 V
